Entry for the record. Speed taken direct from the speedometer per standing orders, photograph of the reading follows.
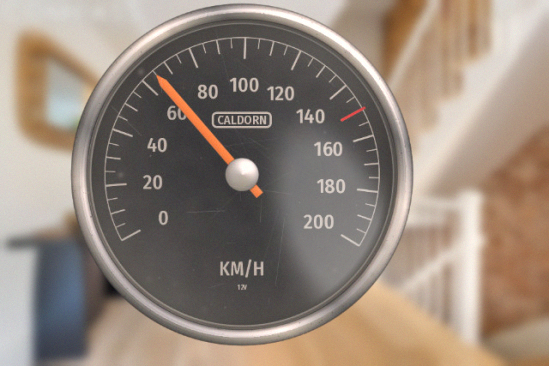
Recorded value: 65 km/h
